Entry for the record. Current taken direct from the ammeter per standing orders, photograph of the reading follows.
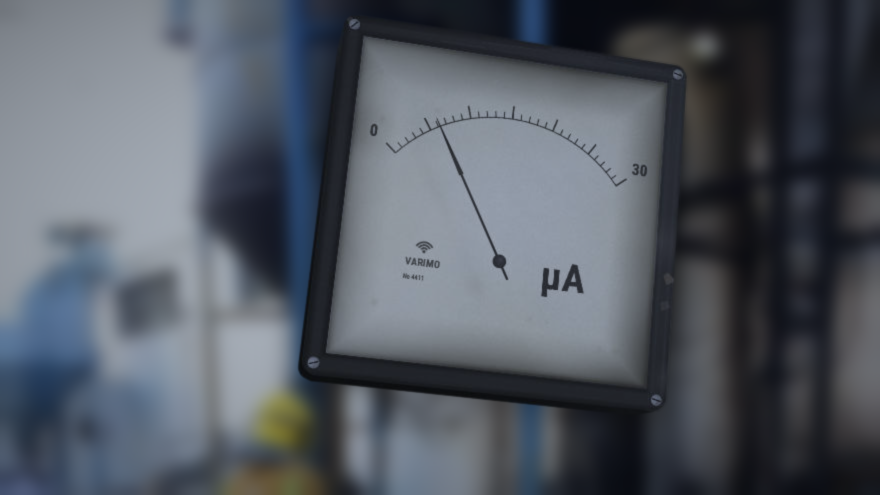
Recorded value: 6 µA
